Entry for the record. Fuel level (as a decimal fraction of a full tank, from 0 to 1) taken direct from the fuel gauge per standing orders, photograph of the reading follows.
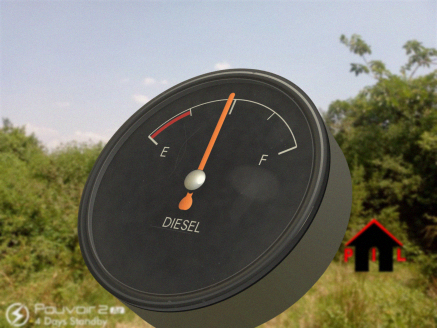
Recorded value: 0.5
